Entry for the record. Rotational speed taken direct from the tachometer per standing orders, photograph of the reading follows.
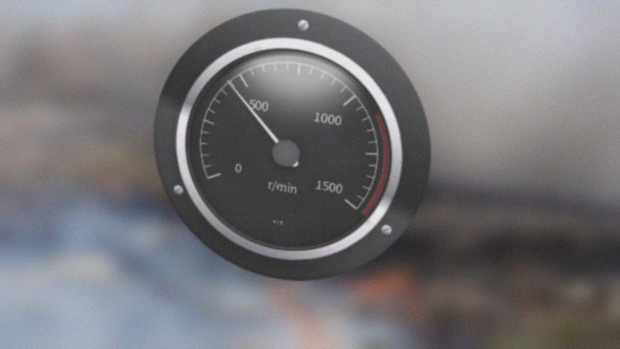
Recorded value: 450 rpm
